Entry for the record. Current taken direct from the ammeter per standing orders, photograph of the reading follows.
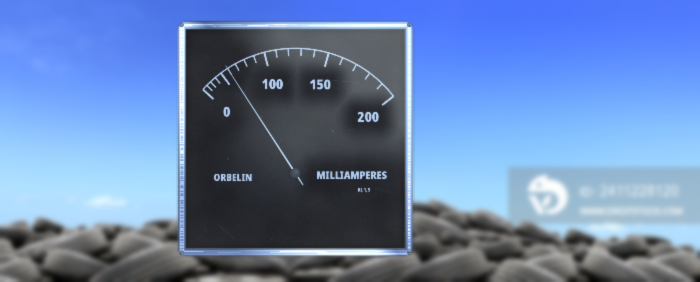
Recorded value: 60 mA
